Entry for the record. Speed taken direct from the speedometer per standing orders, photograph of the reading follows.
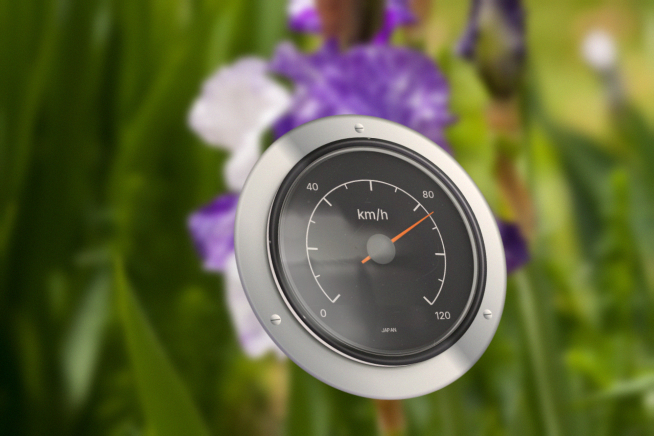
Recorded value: 85 km/h
